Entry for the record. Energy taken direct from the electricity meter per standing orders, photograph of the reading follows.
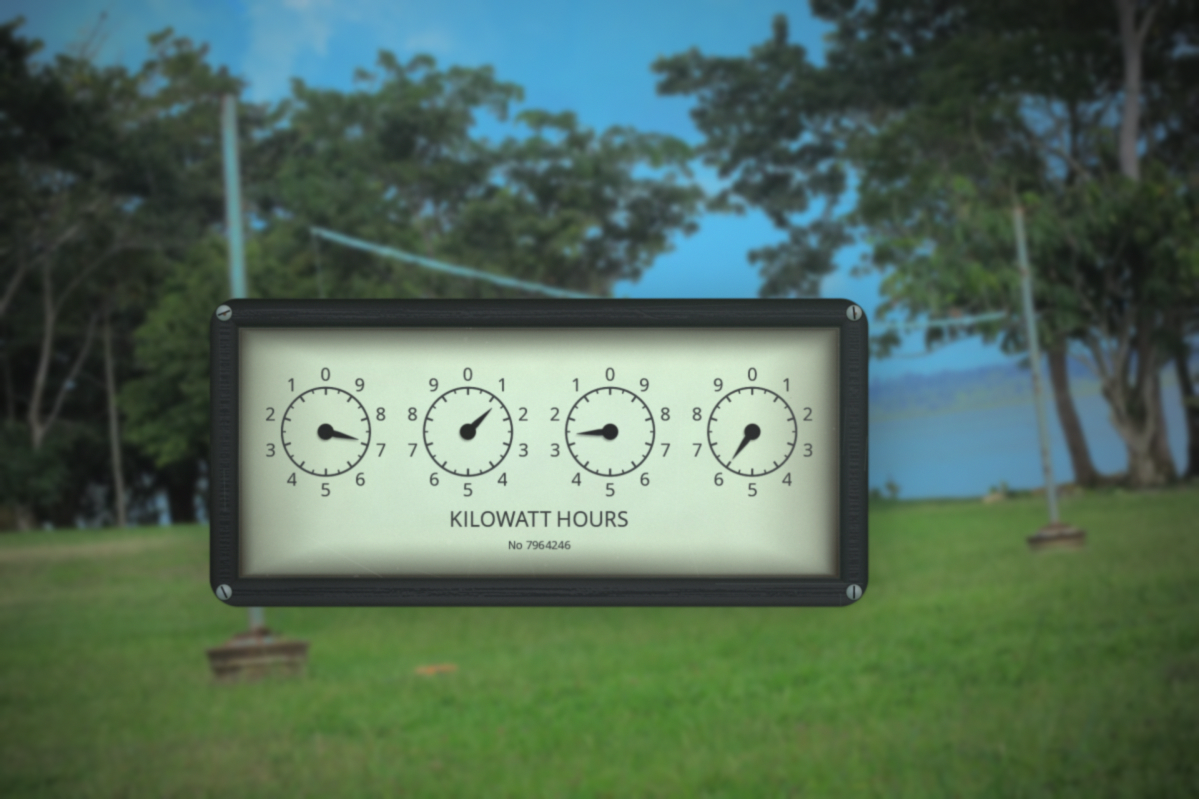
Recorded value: 7126 kWh
